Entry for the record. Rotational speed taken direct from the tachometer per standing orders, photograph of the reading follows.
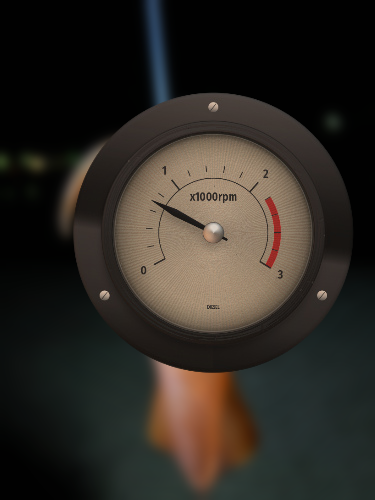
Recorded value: 700 rpm
